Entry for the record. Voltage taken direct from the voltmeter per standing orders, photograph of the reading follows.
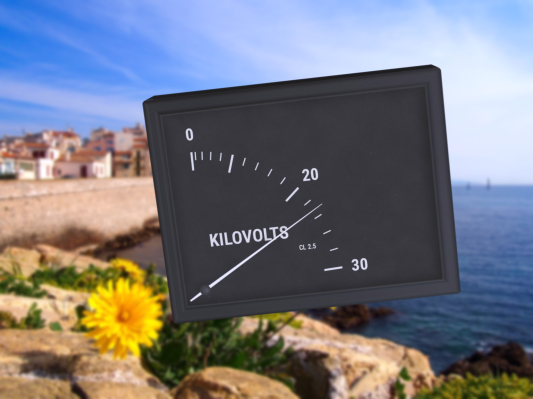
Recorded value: 23 kV
